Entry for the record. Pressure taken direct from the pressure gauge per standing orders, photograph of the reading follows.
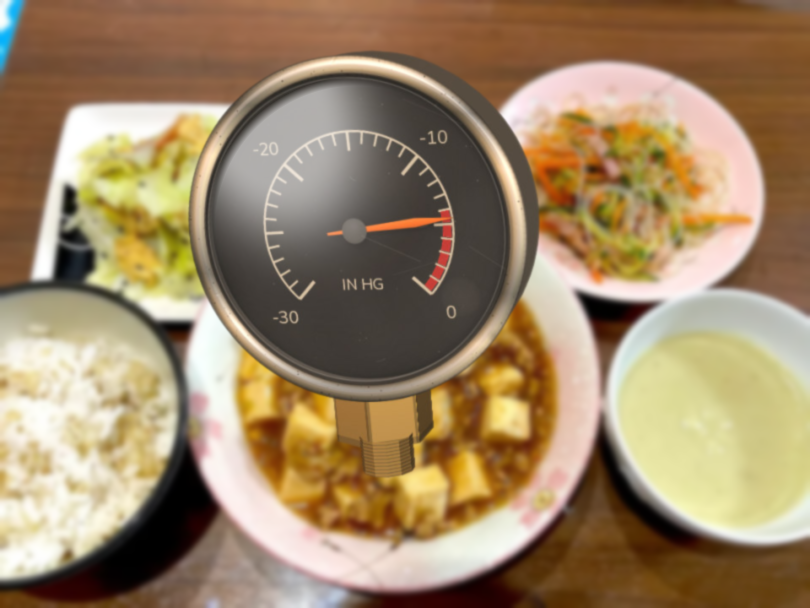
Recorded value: -5.5 inHg
